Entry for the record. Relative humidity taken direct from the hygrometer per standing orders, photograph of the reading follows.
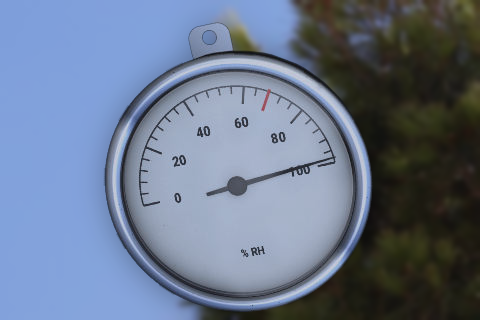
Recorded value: 98 %
